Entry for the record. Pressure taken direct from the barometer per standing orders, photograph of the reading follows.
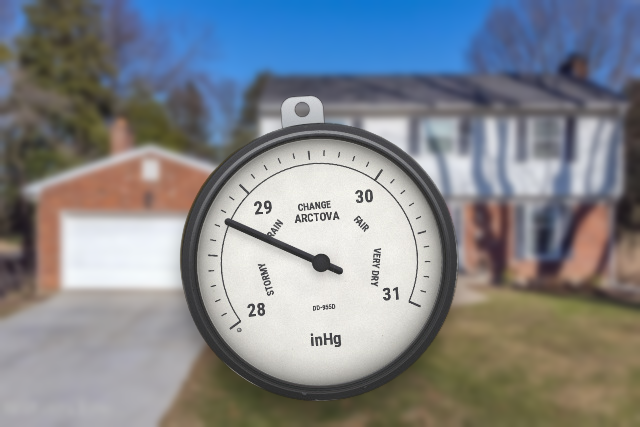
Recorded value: 28.75 inHg
